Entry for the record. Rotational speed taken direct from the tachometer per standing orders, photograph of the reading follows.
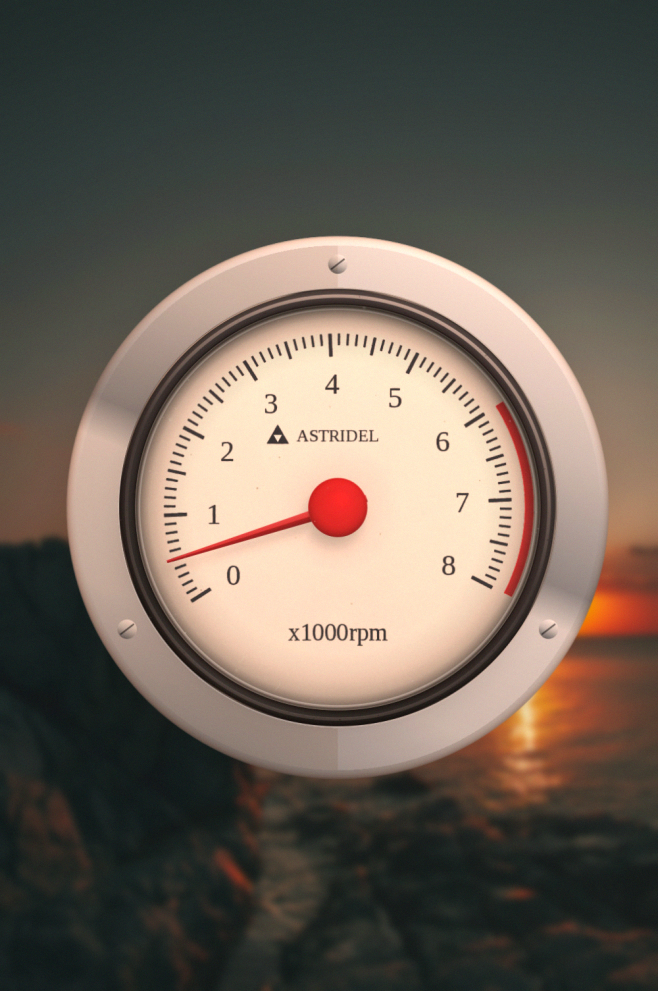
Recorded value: 500 rpm
